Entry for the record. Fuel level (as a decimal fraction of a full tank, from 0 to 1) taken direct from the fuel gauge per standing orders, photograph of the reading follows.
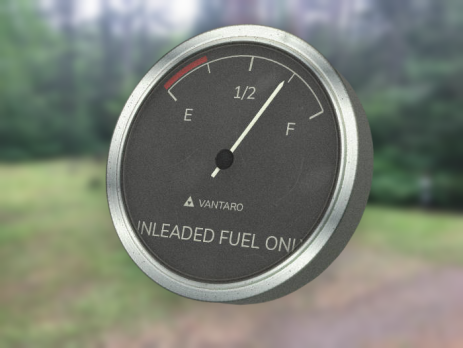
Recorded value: 0.75
